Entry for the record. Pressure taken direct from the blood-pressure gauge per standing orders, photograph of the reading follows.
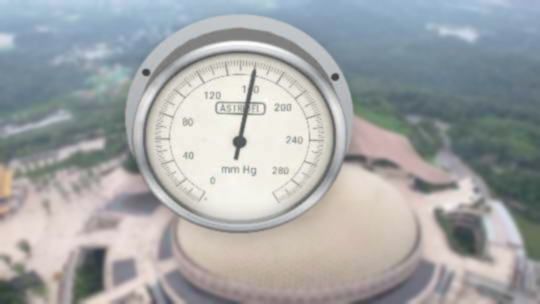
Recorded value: 160 mmHg
